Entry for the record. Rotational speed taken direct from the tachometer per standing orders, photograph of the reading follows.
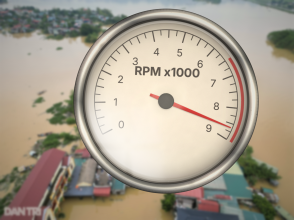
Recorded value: 8625 rpm
